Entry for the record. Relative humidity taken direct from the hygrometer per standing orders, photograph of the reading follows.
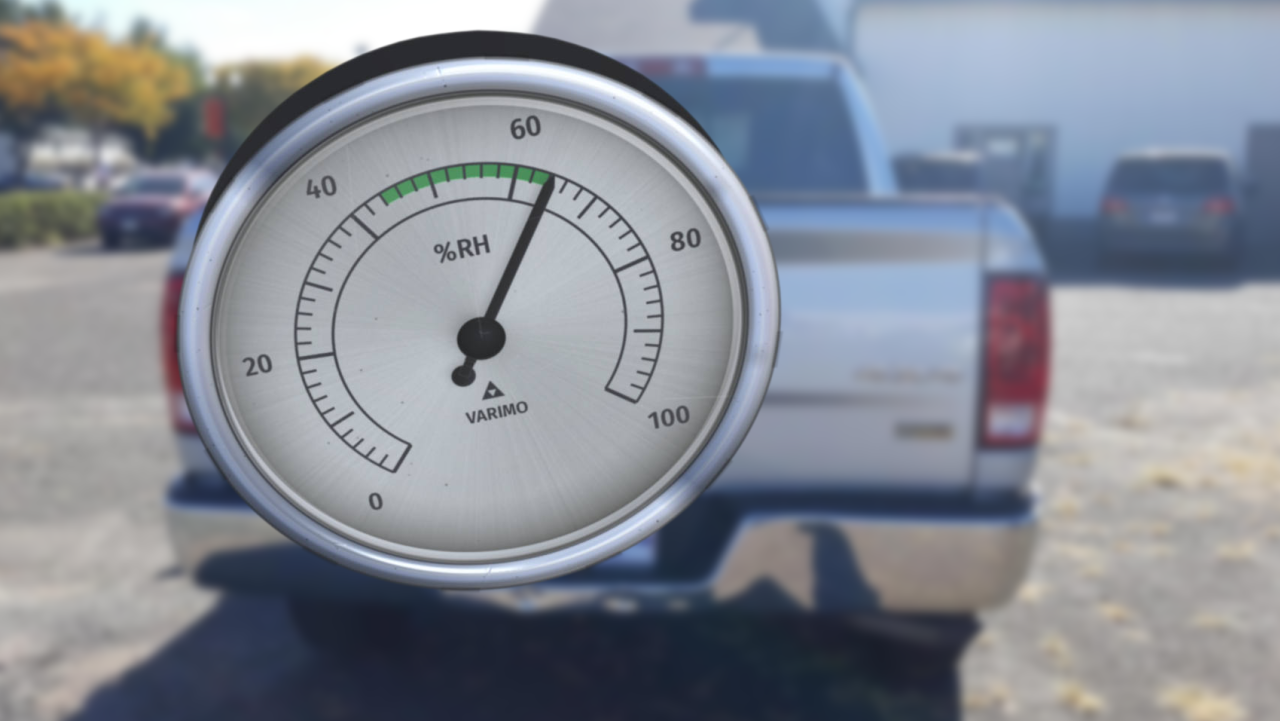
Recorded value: 64 %
